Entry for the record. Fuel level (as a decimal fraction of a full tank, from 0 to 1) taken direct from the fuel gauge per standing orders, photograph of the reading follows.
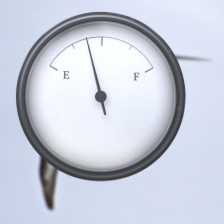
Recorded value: 0.375
